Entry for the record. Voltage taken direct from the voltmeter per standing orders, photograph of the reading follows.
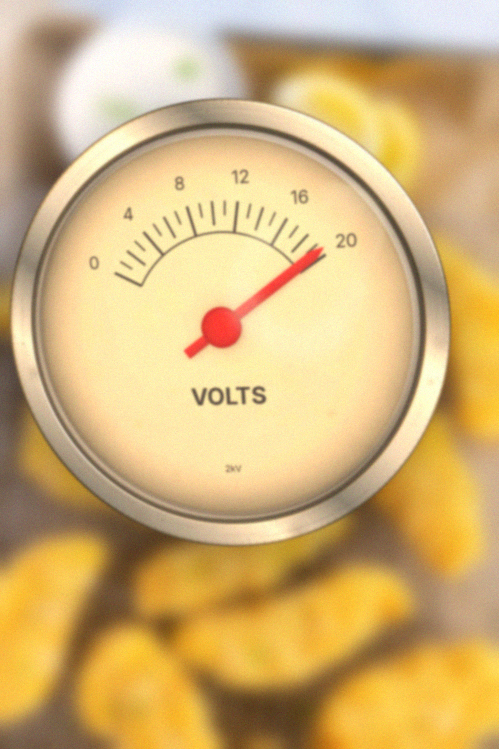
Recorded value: 19.5 V
